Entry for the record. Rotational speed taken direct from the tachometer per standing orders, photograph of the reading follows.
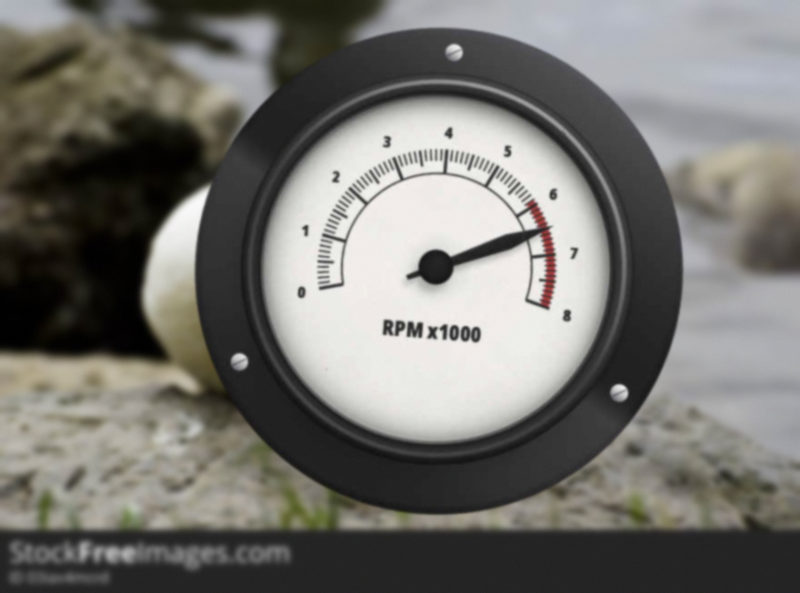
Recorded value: 6500 rpm
